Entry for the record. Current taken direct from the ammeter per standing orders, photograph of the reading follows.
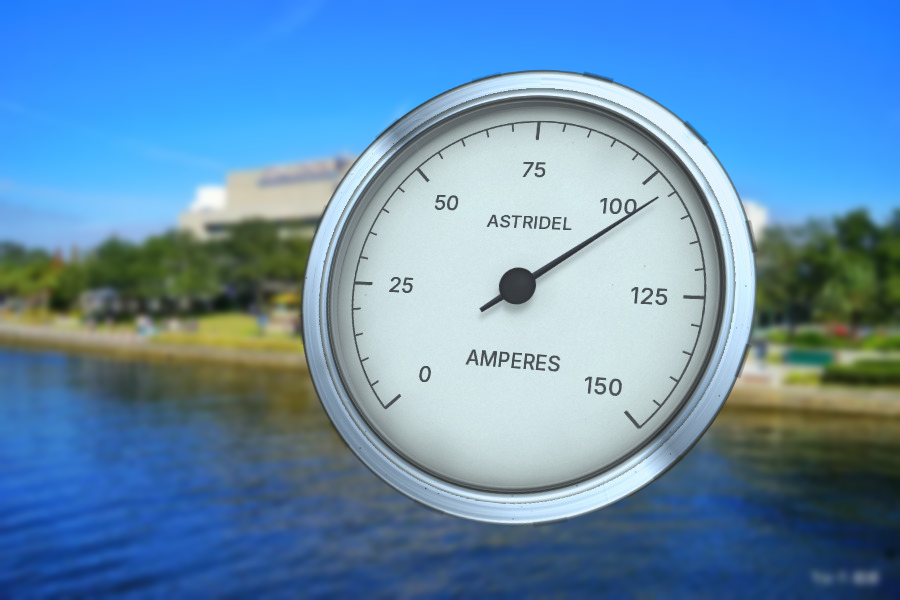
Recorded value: 105 A
